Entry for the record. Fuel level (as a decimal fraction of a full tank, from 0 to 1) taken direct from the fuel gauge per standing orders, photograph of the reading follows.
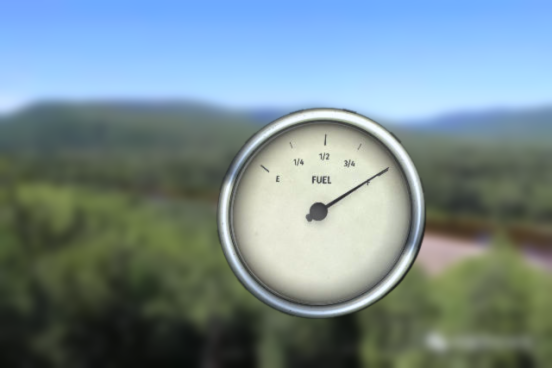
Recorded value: 1
